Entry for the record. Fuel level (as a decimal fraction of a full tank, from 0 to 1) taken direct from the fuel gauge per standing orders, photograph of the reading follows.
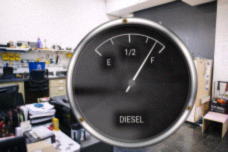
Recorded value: 0.875
